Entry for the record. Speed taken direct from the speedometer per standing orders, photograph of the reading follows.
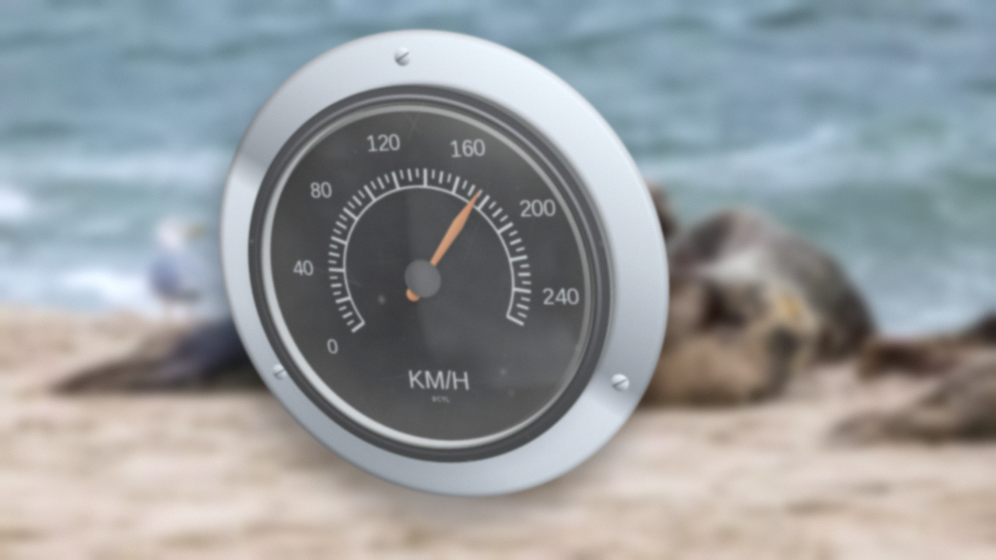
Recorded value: 175 km/h
